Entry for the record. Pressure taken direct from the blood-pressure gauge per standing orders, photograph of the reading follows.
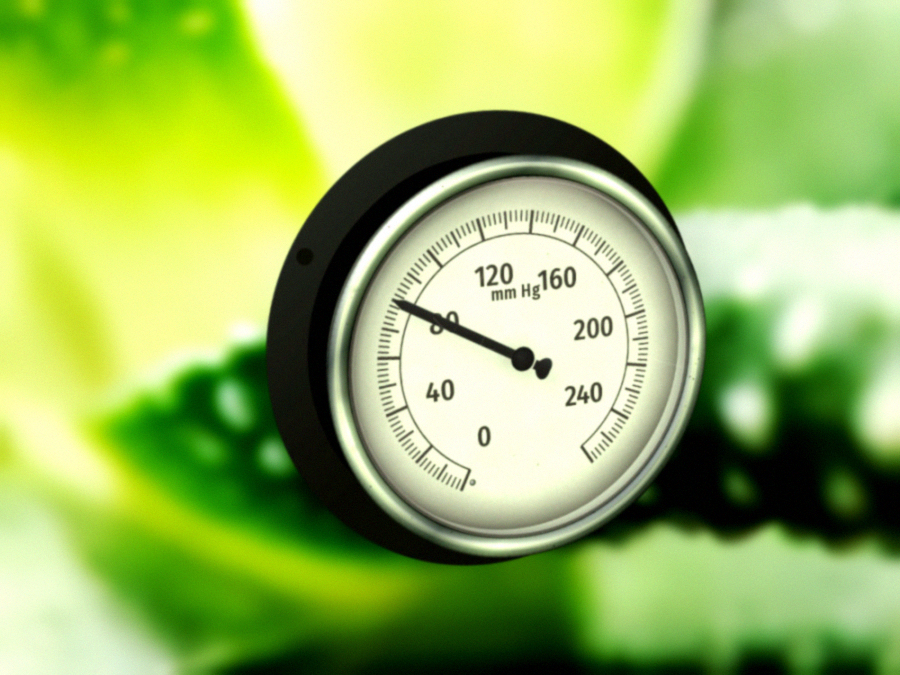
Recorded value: 80 mmHg
